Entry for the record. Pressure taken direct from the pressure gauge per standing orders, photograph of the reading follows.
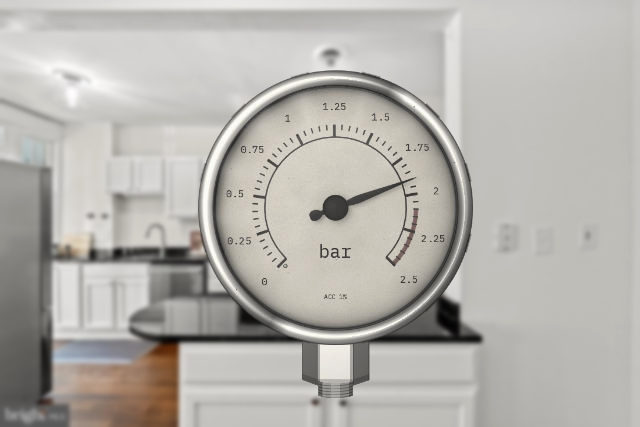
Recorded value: 1.9 bar
